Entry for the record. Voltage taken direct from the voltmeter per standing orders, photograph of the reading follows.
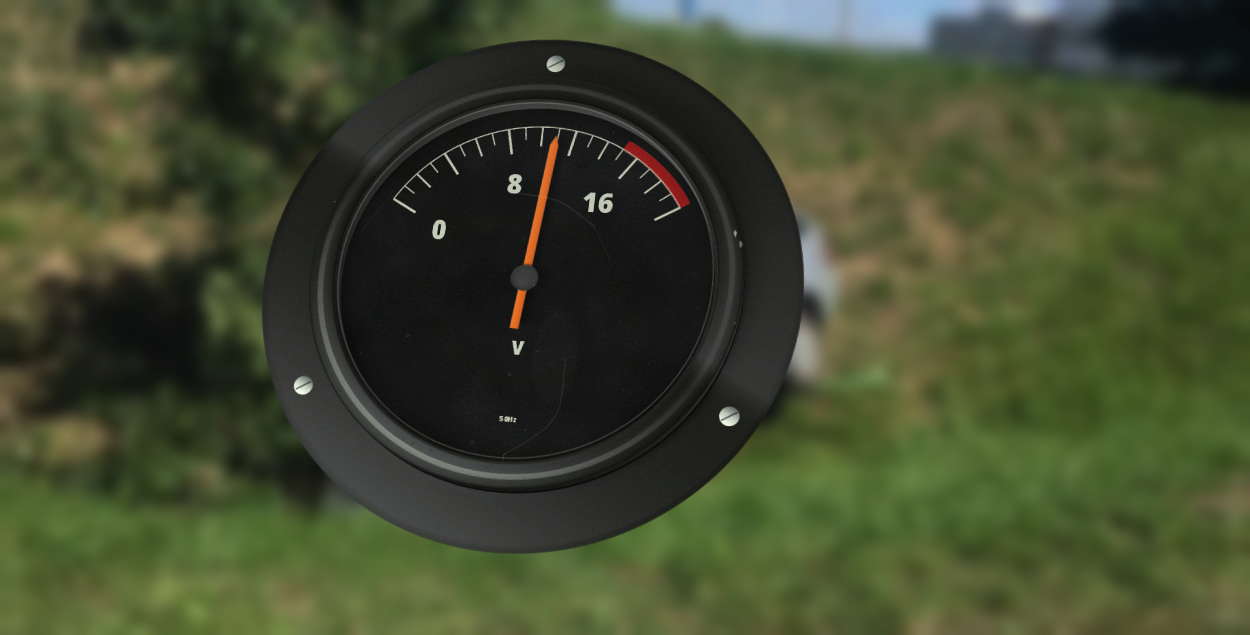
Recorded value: 11 V
